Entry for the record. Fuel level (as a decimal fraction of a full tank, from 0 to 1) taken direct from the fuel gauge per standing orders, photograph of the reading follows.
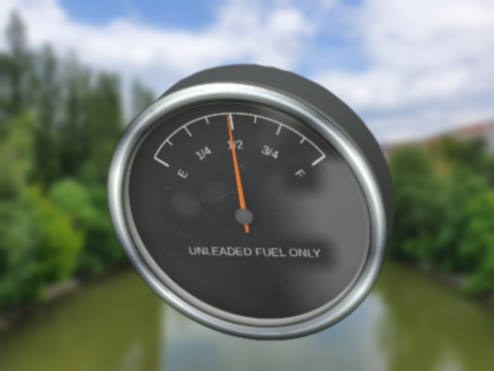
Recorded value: 0.5
